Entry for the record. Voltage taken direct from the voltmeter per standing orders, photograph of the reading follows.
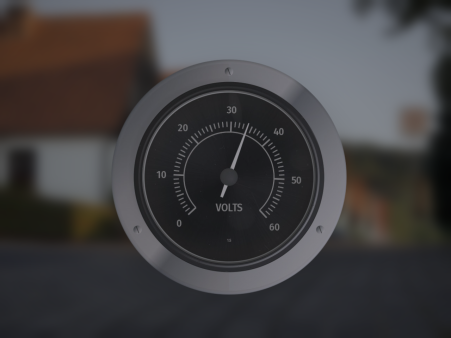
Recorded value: 34 V
